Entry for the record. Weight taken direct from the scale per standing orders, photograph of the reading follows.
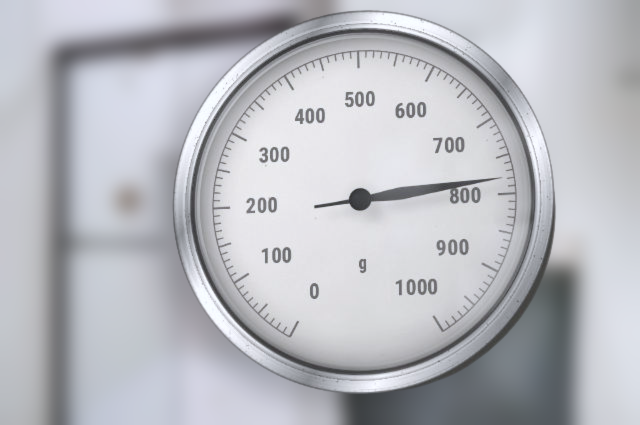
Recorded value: 780 g
